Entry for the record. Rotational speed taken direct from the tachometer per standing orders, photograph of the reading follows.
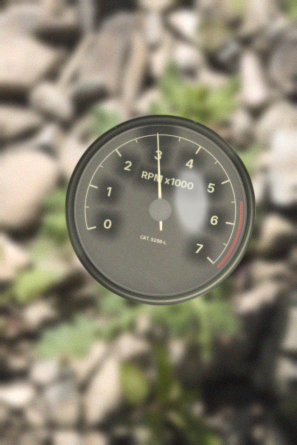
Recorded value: 3000 rpm
